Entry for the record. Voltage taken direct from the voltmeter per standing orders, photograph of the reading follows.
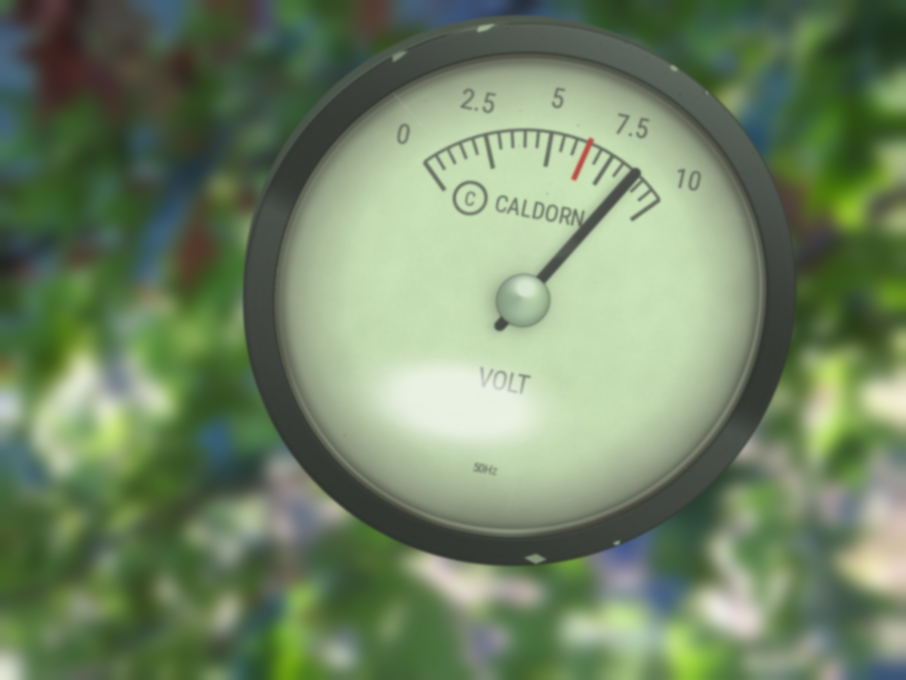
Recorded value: 8.5 V
